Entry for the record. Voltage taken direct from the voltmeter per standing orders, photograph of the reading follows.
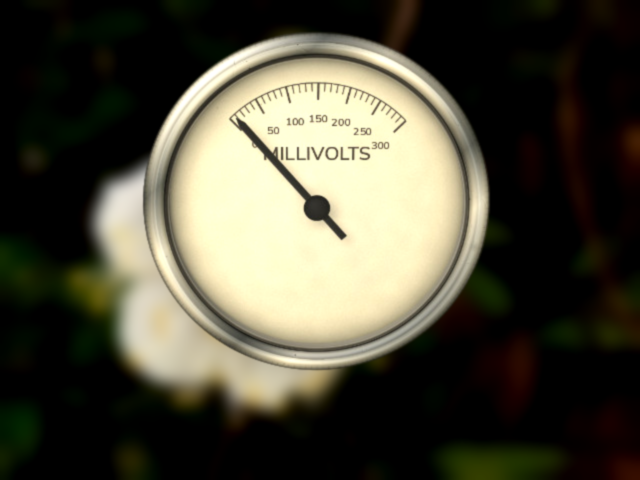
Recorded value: 10 mV
